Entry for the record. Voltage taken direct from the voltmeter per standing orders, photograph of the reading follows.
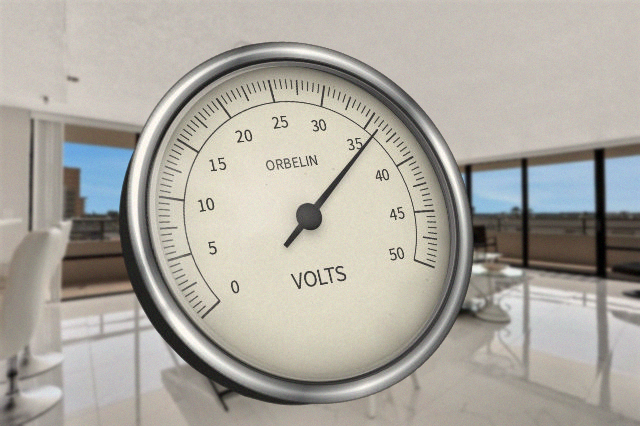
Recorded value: 36 V
